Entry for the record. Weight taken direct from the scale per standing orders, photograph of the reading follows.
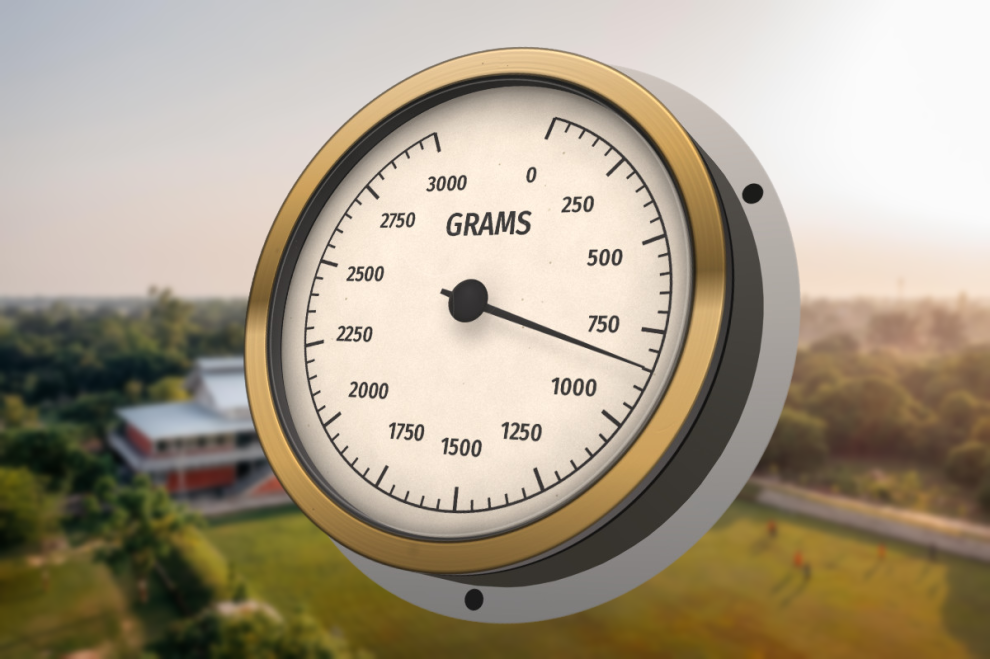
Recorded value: 850 g
